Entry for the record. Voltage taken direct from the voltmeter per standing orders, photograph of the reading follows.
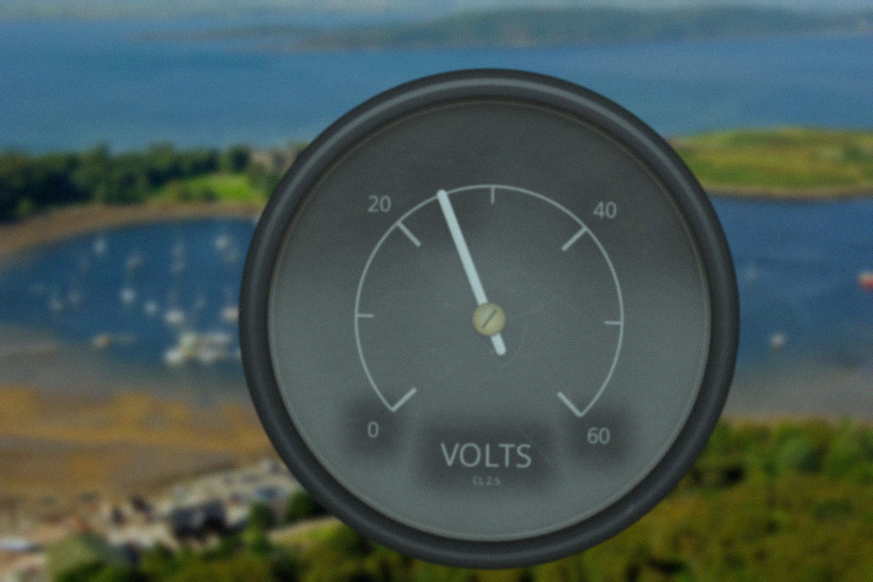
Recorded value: 25 V
